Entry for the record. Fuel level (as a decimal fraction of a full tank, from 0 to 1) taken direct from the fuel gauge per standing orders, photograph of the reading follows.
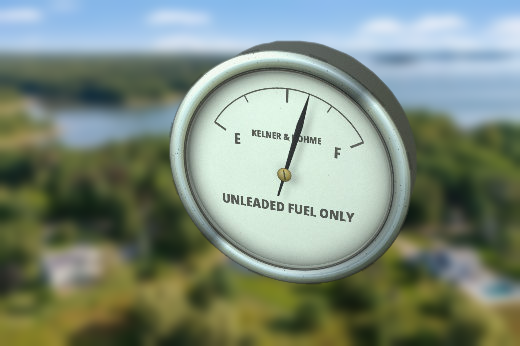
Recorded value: 0.625
